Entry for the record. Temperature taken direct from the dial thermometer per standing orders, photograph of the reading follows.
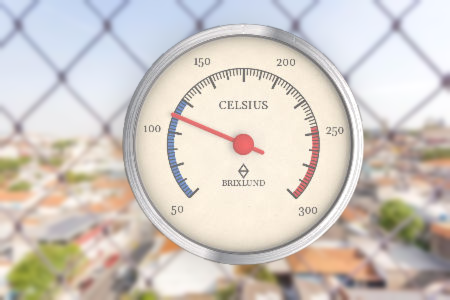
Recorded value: 112.5 °C
